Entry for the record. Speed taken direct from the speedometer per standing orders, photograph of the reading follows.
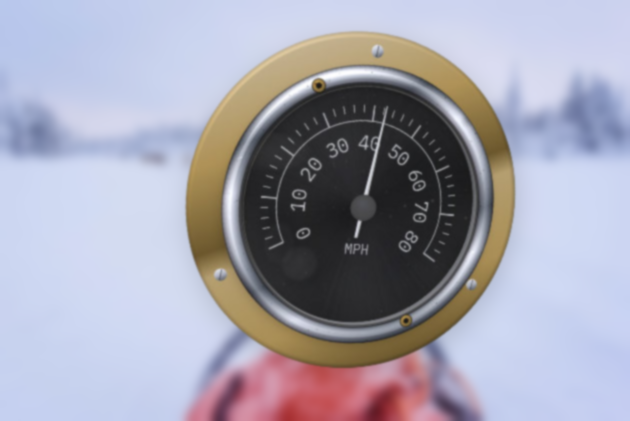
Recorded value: 42 mph
